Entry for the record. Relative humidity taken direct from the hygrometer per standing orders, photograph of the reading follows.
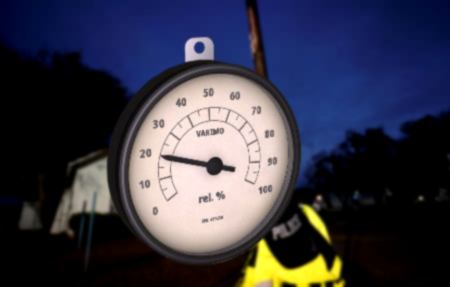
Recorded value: 20 %
